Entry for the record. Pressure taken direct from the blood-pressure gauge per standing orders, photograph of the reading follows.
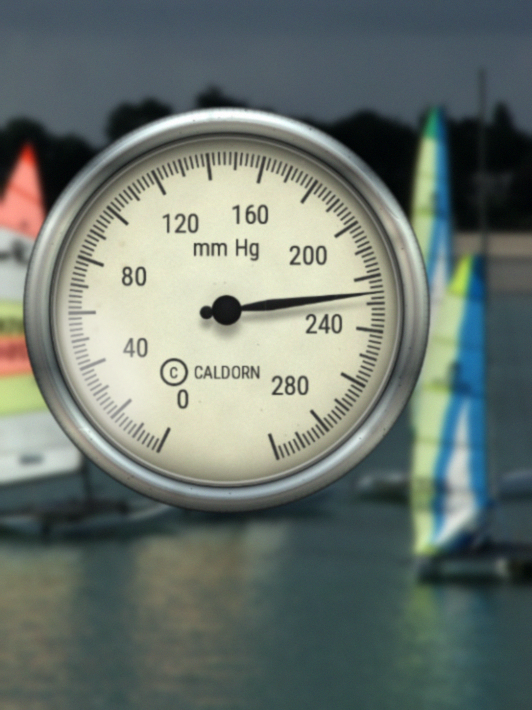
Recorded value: 226 mmHg
